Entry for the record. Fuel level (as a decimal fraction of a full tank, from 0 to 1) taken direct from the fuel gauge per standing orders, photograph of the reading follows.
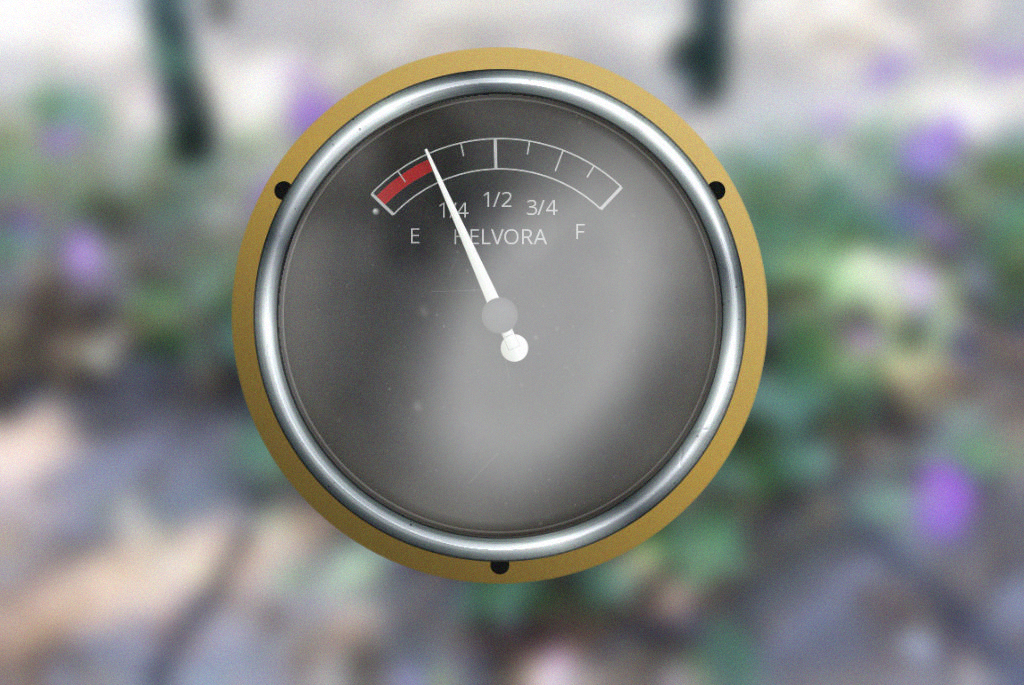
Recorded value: 0.25
